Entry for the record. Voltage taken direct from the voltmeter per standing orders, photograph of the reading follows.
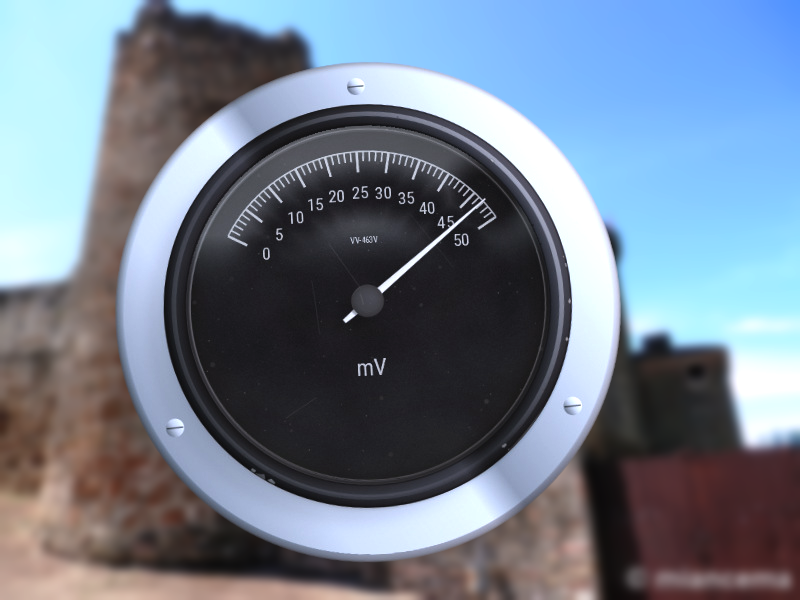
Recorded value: 47 mV
